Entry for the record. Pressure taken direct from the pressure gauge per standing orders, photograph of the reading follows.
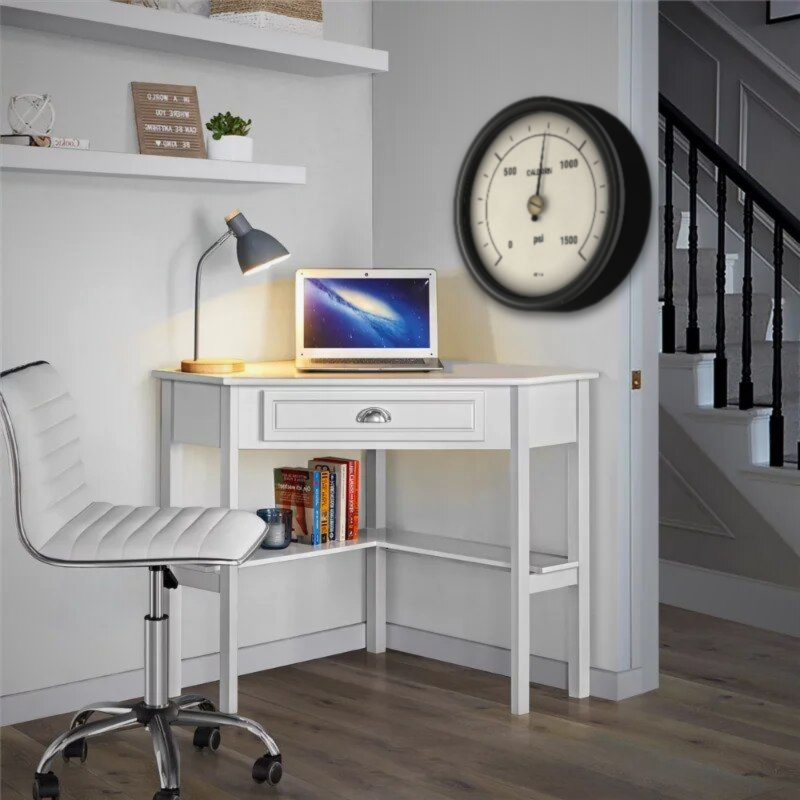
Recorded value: 800 psi
